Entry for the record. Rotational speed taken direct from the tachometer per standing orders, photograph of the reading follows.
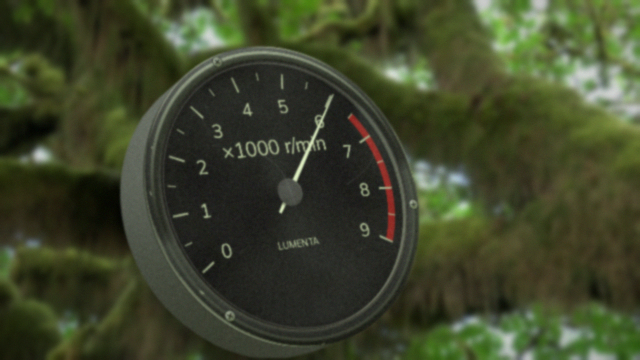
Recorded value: 6000 rpm
